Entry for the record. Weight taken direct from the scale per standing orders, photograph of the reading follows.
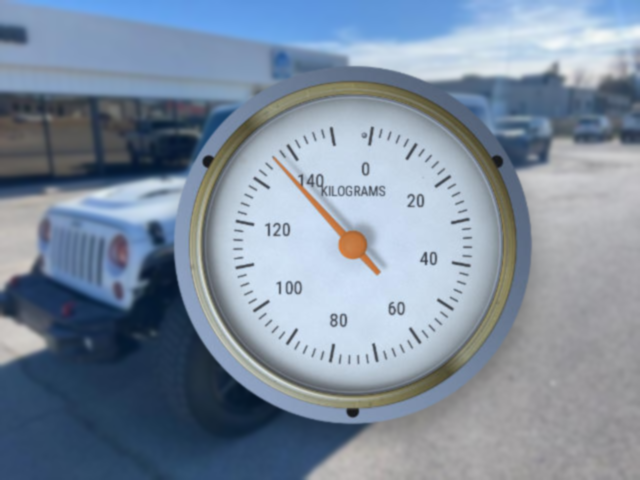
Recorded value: 136 kg
